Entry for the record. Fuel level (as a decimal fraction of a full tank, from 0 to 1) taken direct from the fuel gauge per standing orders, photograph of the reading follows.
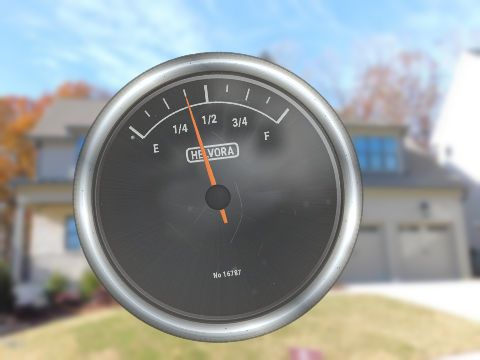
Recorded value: 0.375
